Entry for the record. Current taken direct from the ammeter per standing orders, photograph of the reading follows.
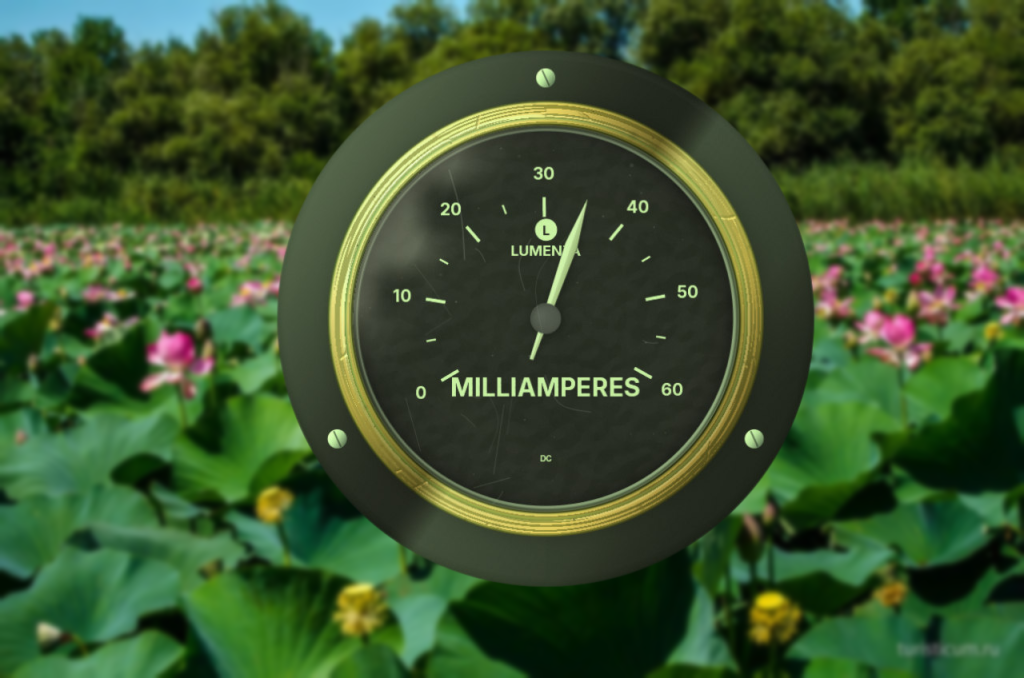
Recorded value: 35 mA
